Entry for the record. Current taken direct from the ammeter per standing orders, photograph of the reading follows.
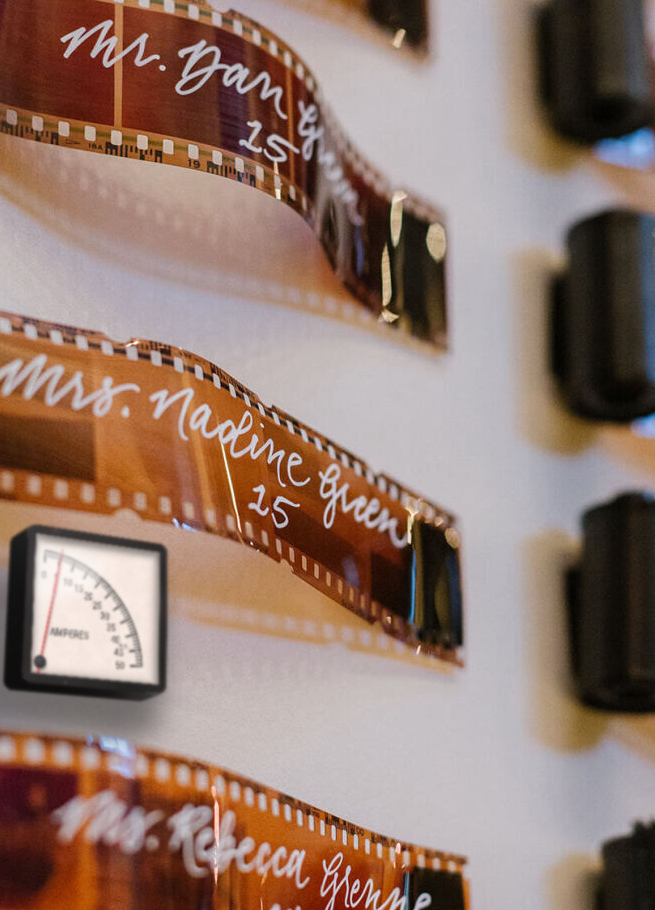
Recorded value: 5 A
